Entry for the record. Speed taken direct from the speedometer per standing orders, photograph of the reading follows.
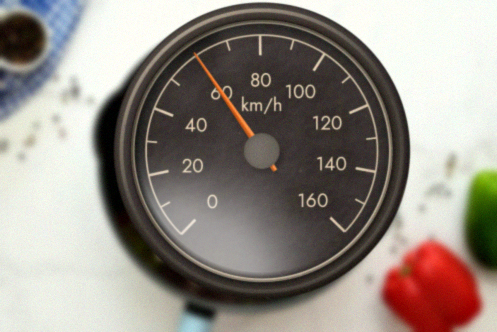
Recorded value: 60 km/h
